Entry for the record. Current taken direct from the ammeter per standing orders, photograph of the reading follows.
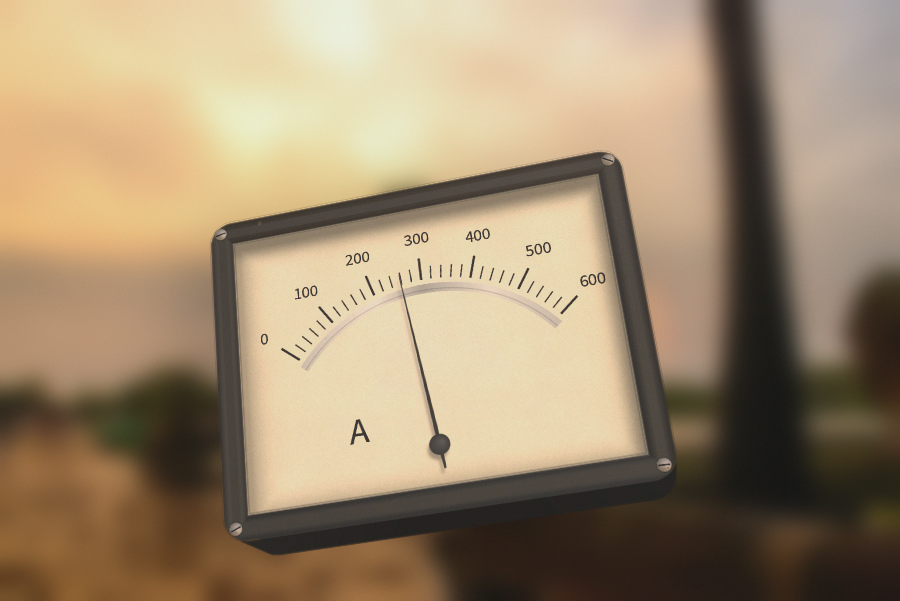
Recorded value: 260 A
